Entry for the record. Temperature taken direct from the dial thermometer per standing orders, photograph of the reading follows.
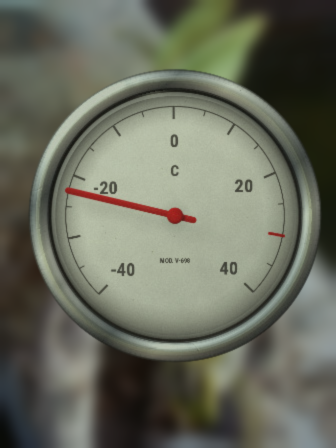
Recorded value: -22.5 °C
